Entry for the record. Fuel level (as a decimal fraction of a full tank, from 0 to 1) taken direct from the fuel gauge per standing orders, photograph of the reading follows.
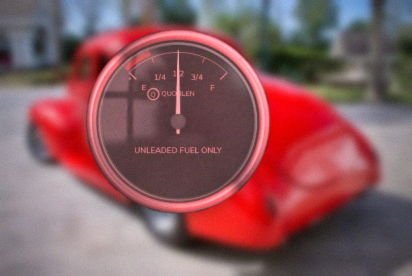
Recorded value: 0.5
